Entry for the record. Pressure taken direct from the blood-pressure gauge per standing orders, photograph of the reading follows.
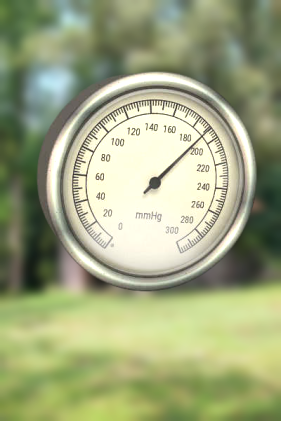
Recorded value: 190 mmHg
